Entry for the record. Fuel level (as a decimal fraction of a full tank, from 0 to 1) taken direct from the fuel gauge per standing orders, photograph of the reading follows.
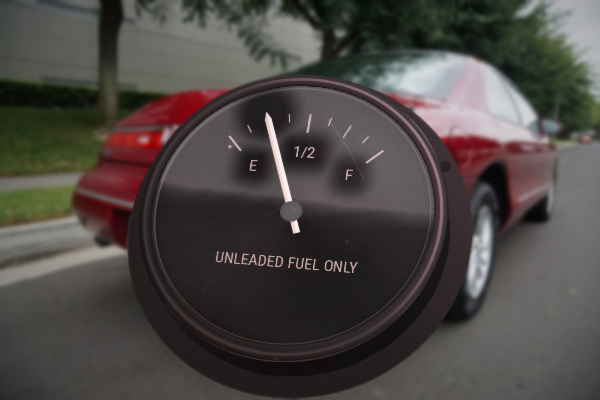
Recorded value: 0.25
